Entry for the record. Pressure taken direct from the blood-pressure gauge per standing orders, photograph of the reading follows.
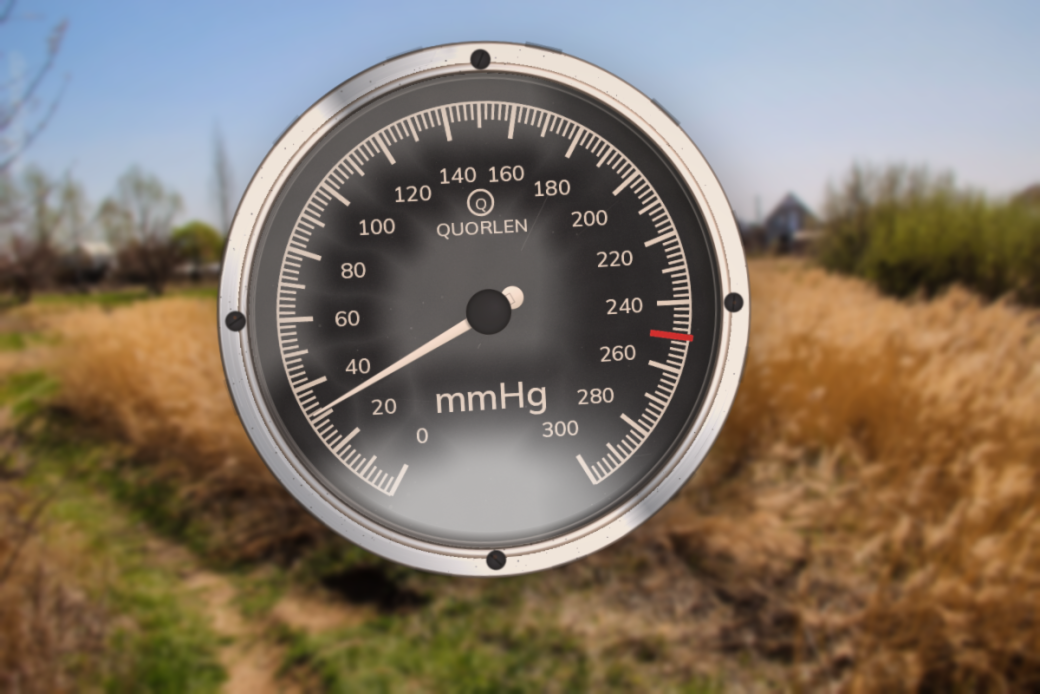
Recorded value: 32 mmHg
